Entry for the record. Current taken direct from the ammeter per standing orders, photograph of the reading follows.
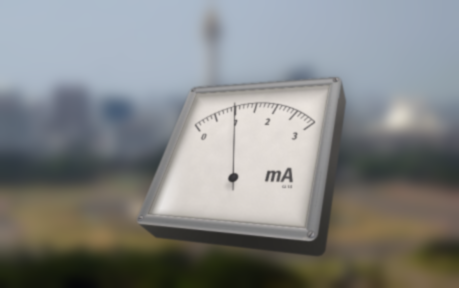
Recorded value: 1 mA
